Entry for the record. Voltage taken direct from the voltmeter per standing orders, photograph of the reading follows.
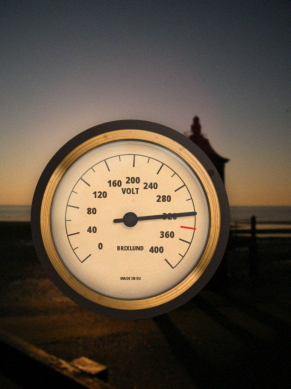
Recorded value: 320 V
